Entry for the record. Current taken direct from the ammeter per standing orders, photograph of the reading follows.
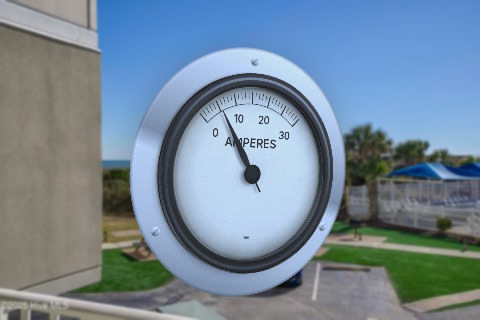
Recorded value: 5 A
